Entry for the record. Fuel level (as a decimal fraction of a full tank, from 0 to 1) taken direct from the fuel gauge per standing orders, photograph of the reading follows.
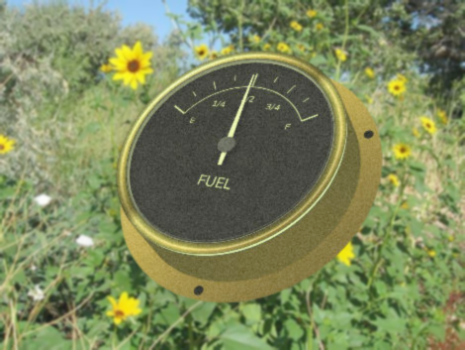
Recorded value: 0.5
